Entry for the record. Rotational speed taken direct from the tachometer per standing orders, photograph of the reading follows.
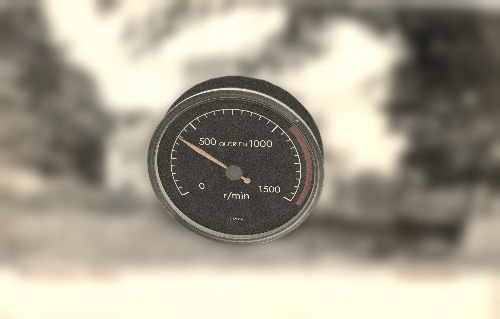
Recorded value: 400 rpm
